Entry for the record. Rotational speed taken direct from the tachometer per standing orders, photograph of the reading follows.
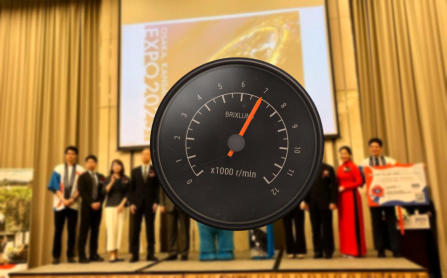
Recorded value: 7000 rpm
